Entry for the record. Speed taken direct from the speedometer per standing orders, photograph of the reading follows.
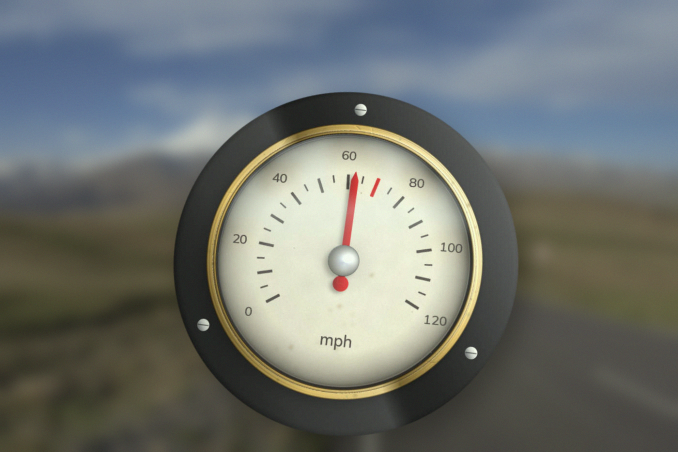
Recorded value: 62.5 mph
